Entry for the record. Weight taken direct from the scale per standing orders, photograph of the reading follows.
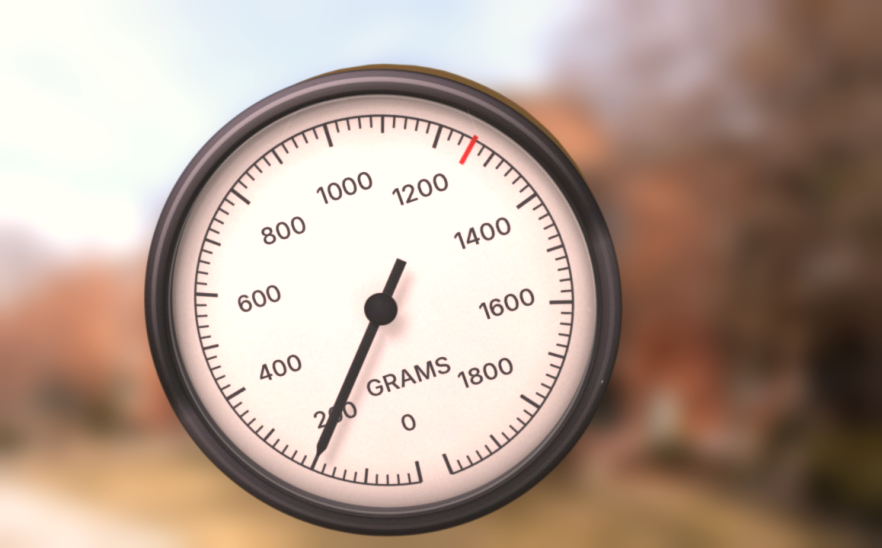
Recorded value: 200 g
